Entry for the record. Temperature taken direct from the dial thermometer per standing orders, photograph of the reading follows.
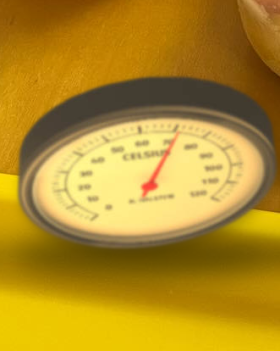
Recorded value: 70 °C
